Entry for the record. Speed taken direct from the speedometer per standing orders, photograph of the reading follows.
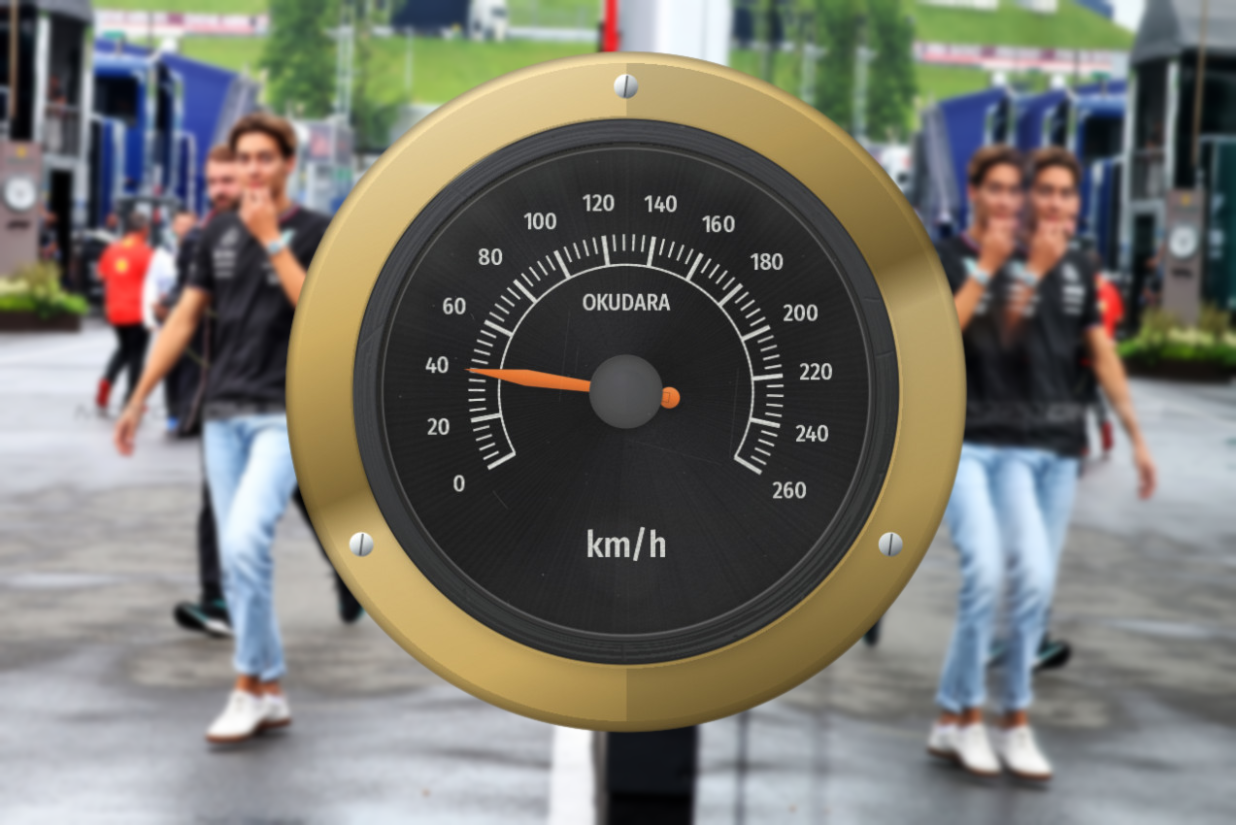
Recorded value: 40 km/h
